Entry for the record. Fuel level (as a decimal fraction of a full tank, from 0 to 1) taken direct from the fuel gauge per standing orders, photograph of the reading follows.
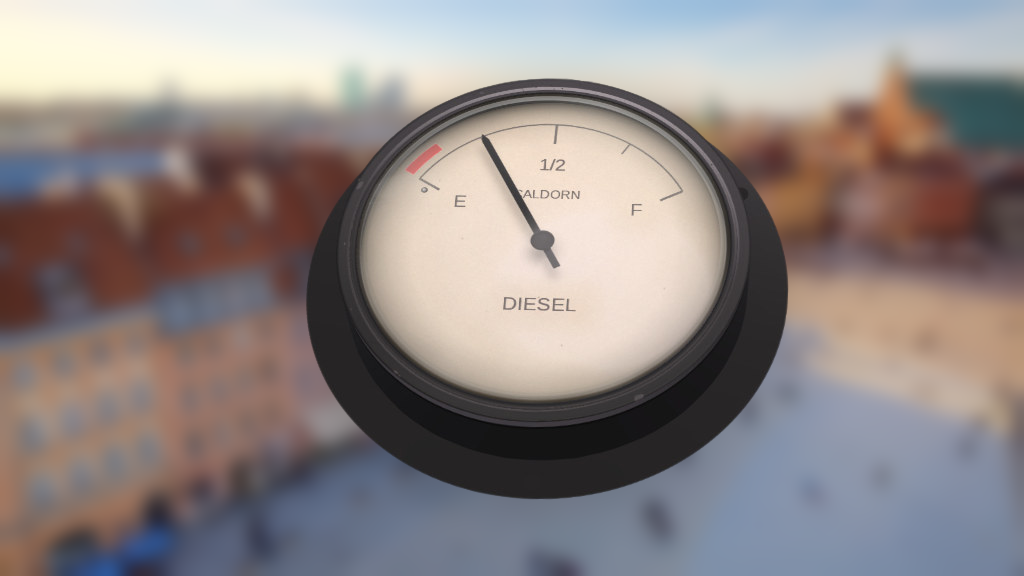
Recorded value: 0.25
